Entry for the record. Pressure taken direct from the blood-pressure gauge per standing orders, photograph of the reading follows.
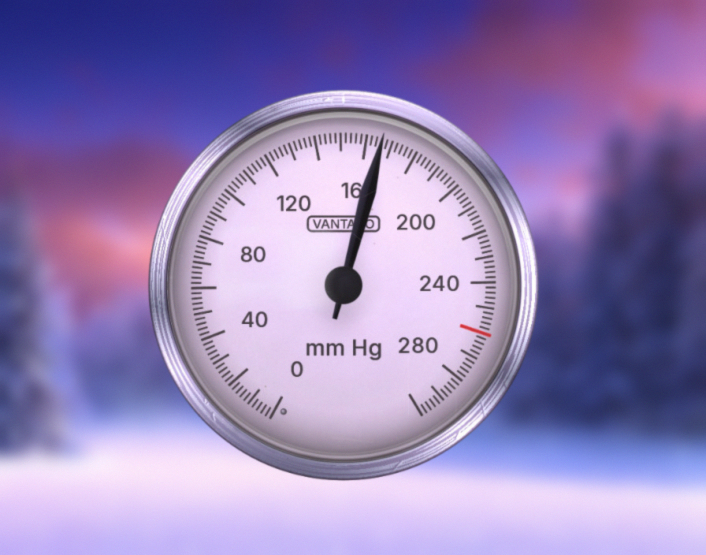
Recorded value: 166 mmHg
